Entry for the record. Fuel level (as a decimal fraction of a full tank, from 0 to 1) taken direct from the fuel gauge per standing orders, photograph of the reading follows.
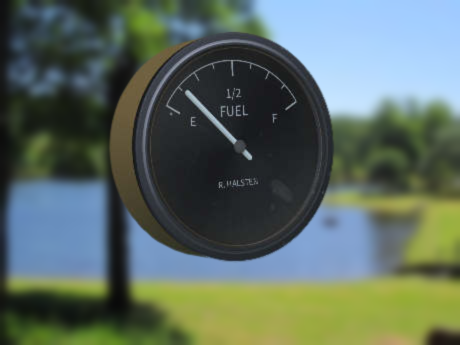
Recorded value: 0.125
